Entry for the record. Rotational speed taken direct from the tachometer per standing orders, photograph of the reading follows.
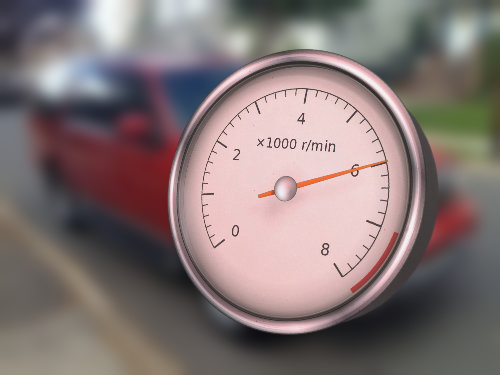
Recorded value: 6000 rpm
